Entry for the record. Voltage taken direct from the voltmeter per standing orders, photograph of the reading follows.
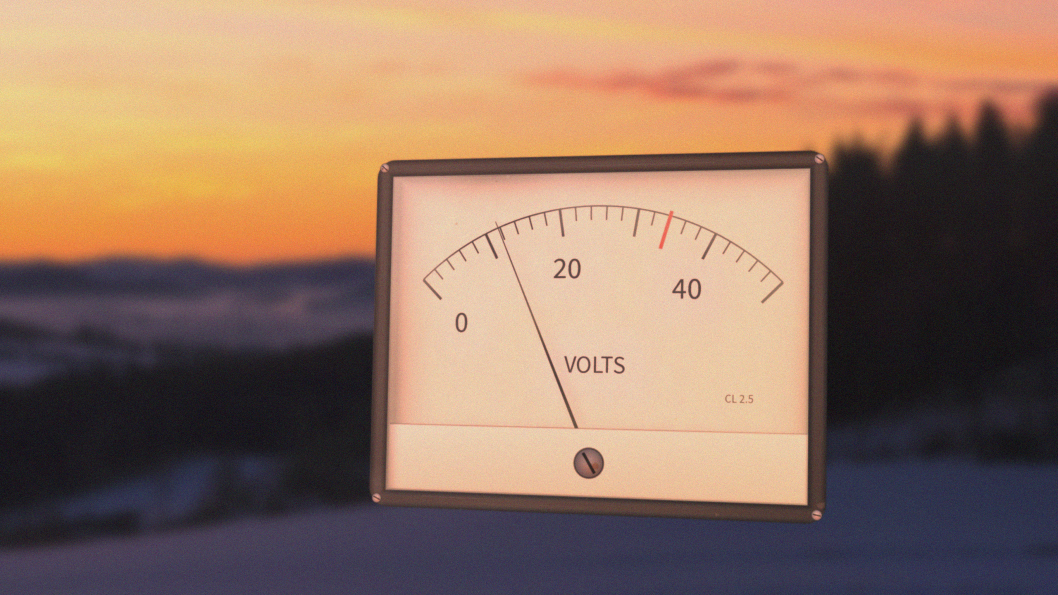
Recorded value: 12 V
